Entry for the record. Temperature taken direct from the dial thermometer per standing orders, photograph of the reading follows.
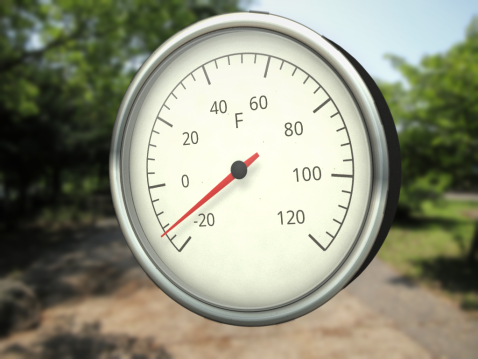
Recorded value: -14 °F
